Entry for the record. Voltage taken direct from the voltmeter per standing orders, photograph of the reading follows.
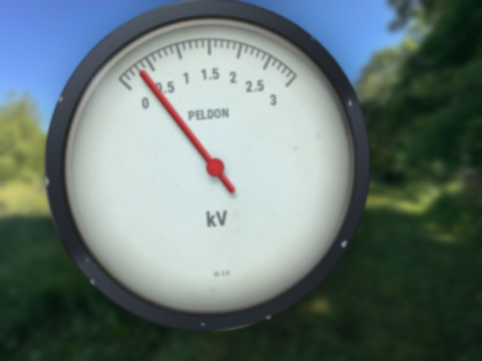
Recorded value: 0.3 kV
